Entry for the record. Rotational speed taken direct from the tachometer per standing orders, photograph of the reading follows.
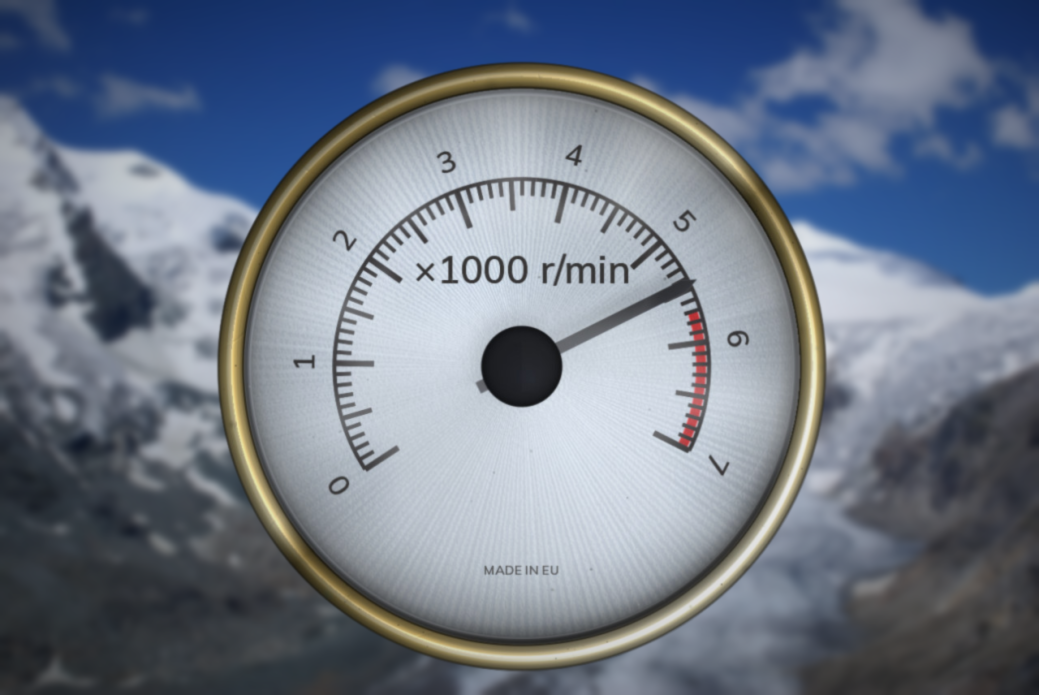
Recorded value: 5450 rpm
